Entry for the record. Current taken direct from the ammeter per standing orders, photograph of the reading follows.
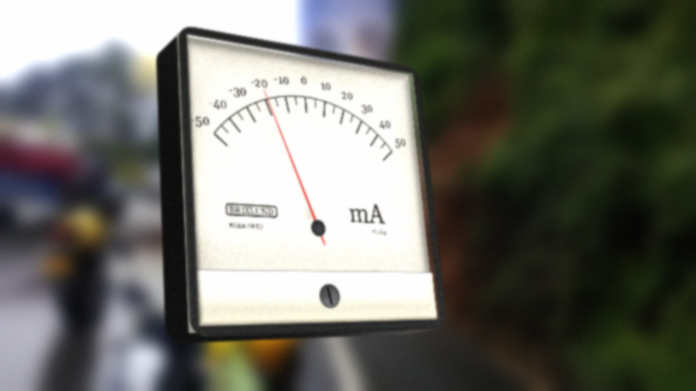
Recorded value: -20 mA
